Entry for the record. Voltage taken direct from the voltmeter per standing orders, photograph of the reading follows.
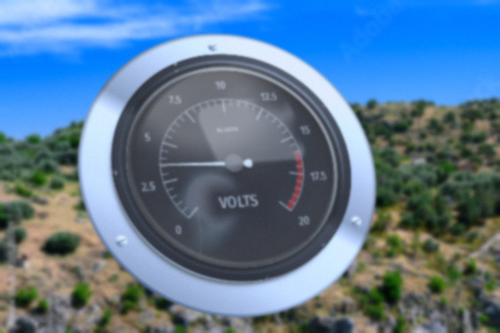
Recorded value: 3.5 V
